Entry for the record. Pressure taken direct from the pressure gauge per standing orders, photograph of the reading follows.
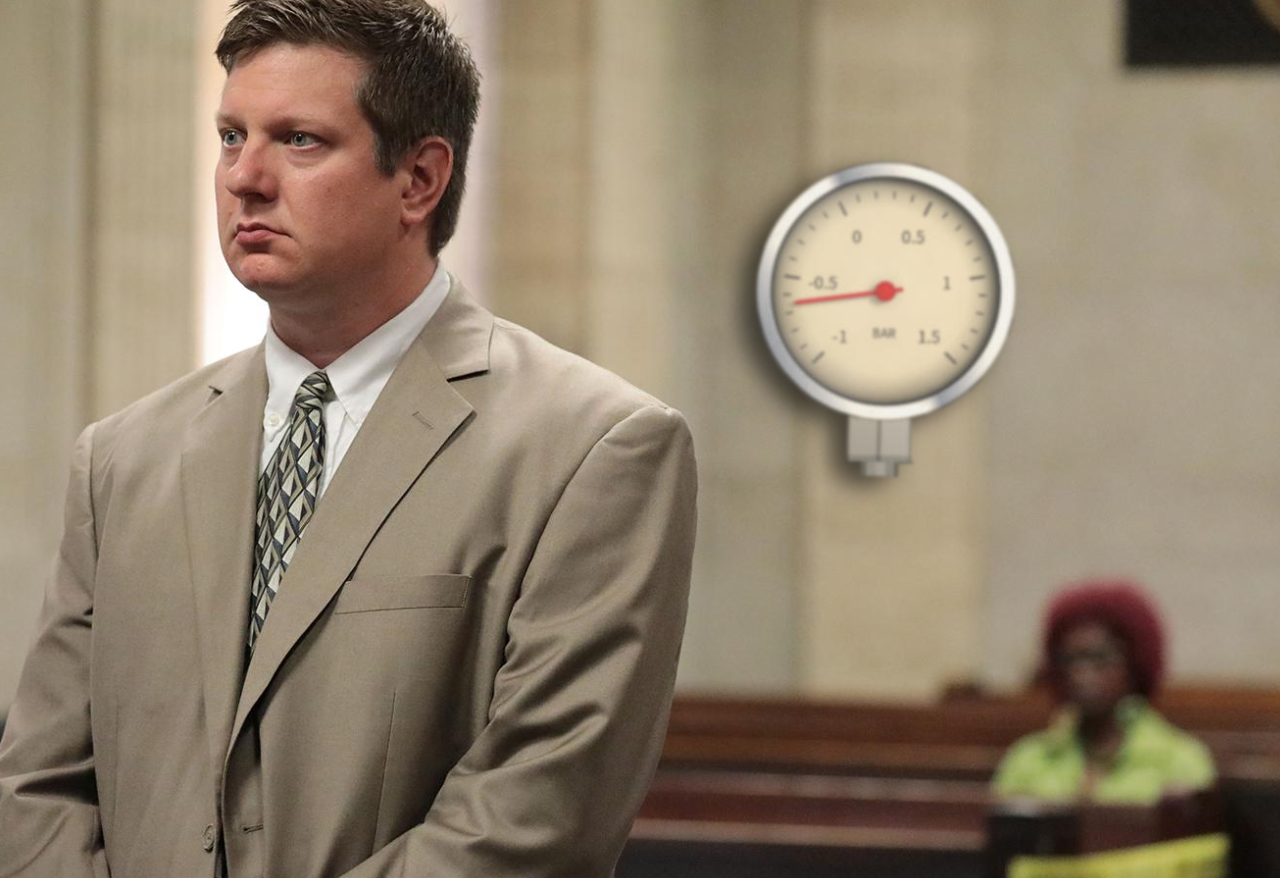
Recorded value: -0.65 bar
